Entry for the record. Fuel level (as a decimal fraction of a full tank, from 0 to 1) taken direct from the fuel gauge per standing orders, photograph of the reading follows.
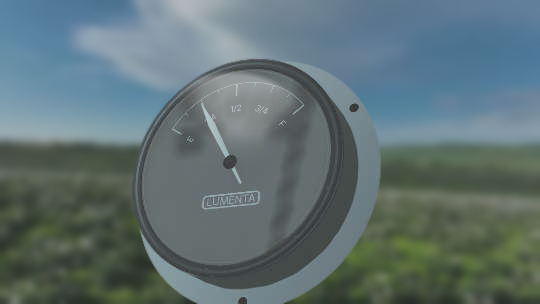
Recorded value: 0.25
